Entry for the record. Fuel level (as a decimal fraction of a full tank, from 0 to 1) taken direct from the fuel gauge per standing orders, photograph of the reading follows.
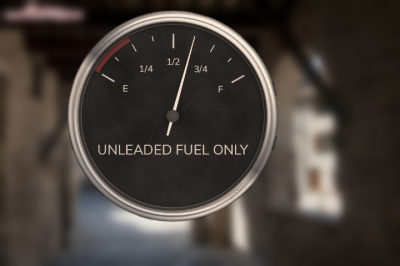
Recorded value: 0.625
